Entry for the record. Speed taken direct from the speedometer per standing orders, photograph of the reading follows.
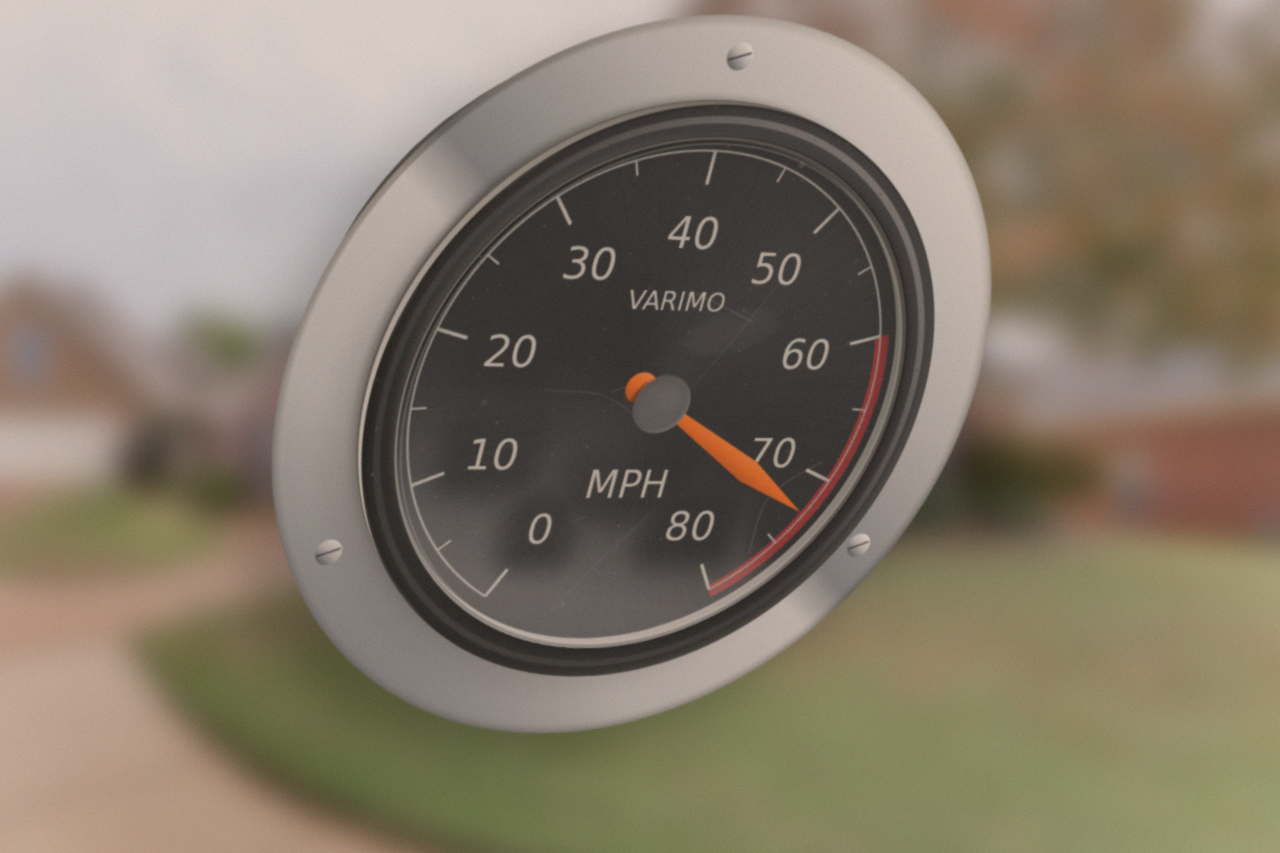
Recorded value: 72.5 mph
